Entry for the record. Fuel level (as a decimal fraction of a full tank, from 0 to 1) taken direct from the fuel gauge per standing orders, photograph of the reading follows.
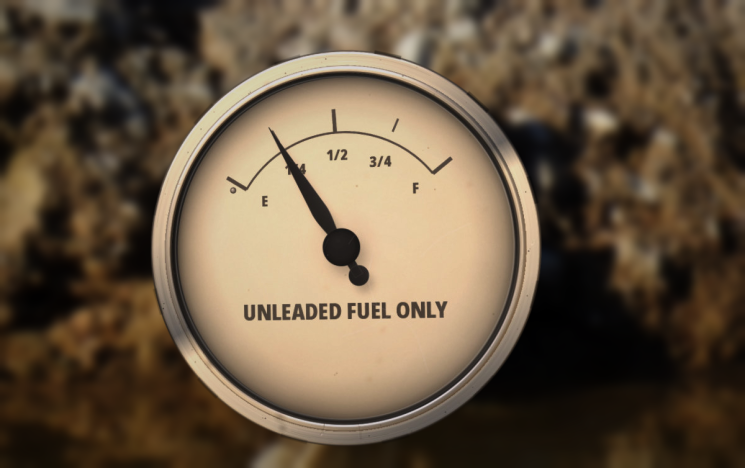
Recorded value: 0.25
